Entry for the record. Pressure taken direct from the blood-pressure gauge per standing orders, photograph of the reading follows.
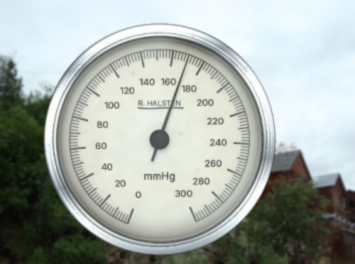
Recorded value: 170 mmHg
